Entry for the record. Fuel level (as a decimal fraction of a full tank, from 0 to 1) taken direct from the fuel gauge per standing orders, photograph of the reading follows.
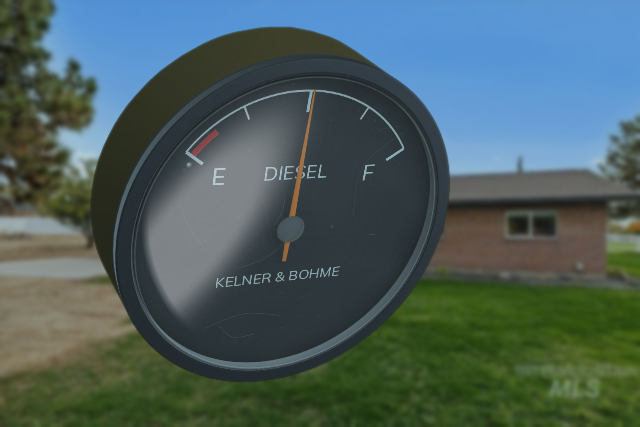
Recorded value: 0.5
